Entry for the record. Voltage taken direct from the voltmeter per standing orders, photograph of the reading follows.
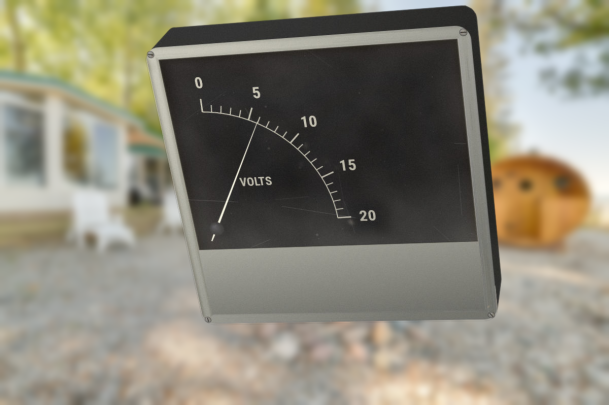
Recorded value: 6 V
